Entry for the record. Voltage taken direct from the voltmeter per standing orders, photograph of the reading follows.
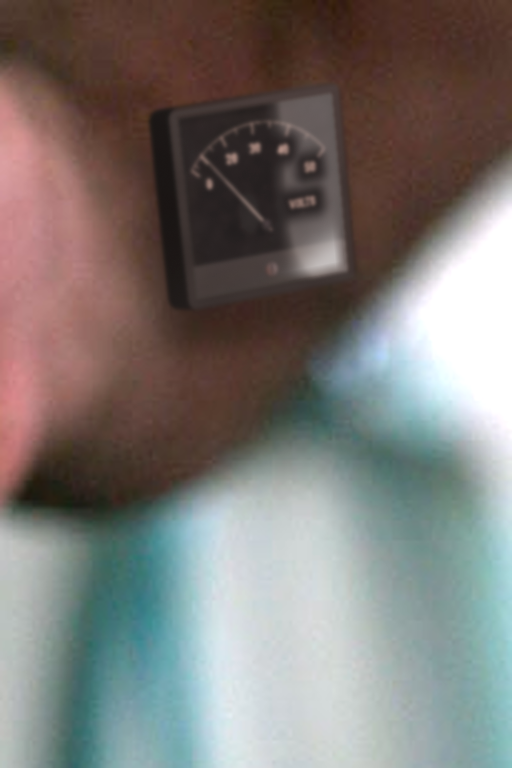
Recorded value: 10 V
